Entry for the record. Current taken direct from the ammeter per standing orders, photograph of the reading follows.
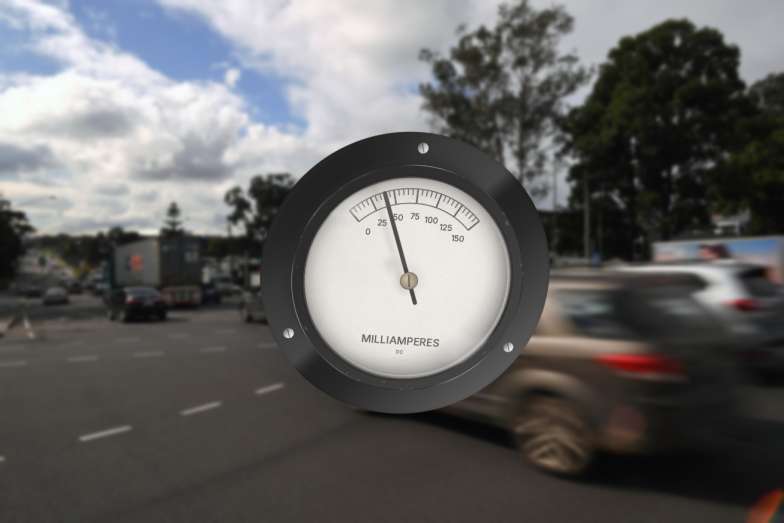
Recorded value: 40 mA
